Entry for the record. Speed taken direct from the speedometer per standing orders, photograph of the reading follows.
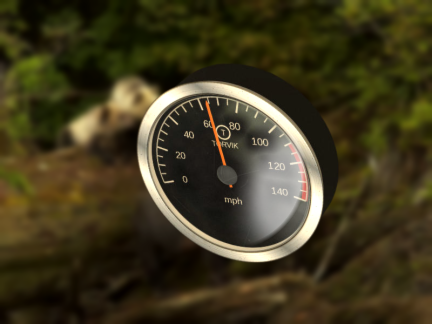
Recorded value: 65 mph
